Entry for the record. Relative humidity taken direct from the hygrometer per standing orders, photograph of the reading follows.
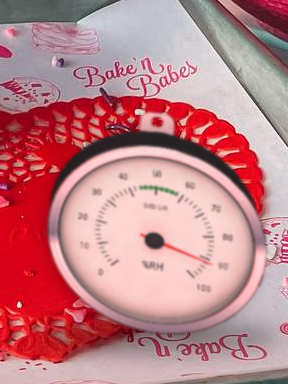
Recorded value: 90 %
